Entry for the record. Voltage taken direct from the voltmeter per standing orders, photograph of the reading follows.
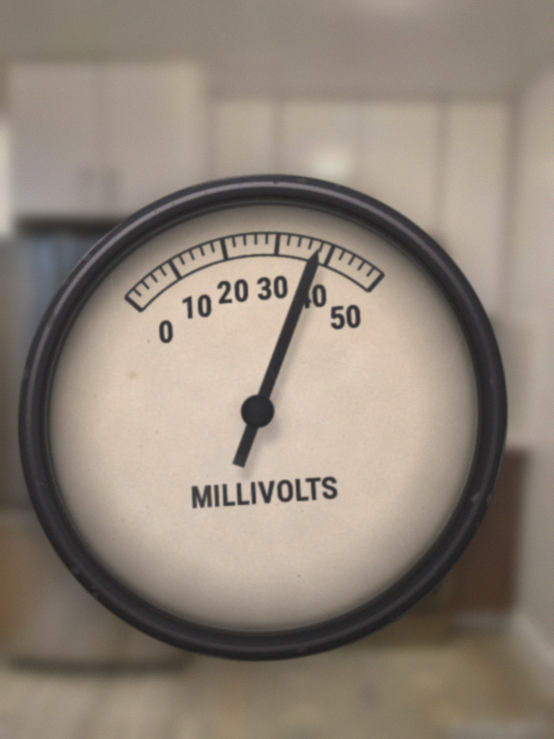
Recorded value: 38 mV
